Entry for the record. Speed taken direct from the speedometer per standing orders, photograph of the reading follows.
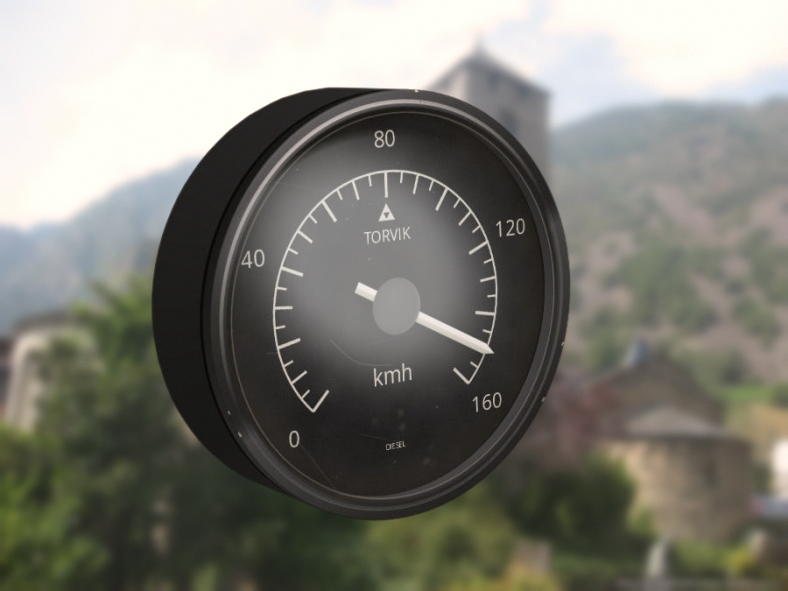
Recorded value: 150 km/h
